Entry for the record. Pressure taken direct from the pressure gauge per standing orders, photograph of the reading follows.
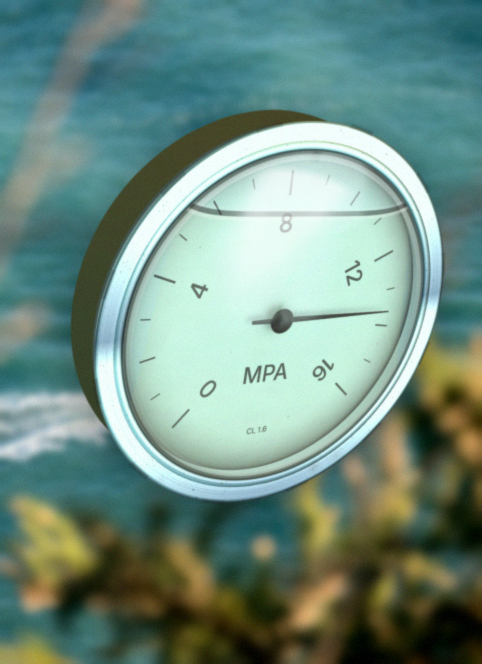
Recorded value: 13.5 MPa
